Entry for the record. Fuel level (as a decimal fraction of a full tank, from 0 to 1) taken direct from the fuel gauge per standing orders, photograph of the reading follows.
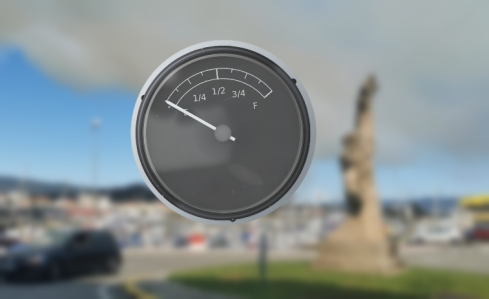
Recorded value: 0
